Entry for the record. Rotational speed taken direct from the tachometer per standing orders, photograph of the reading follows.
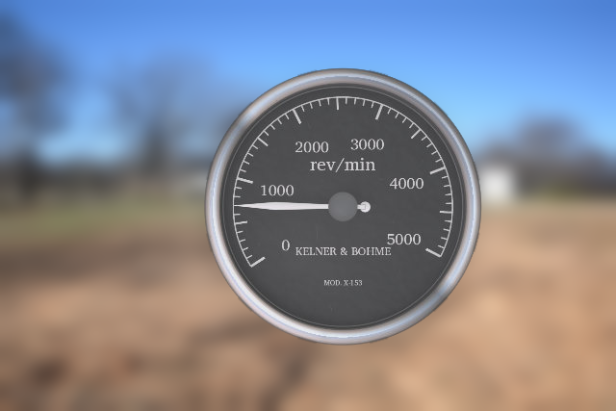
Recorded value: 700 rpm
